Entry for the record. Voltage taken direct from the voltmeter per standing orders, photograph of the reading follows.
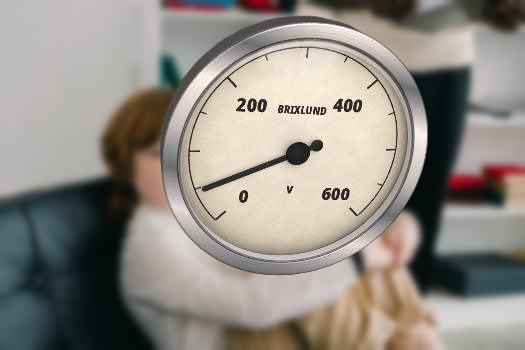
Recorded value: 50 V
